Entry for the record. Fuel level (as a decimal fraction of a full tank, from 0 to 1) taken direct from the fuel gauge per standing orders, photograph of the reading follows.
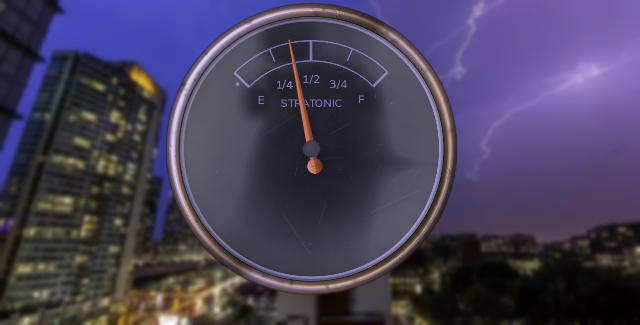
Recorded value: 0.375
